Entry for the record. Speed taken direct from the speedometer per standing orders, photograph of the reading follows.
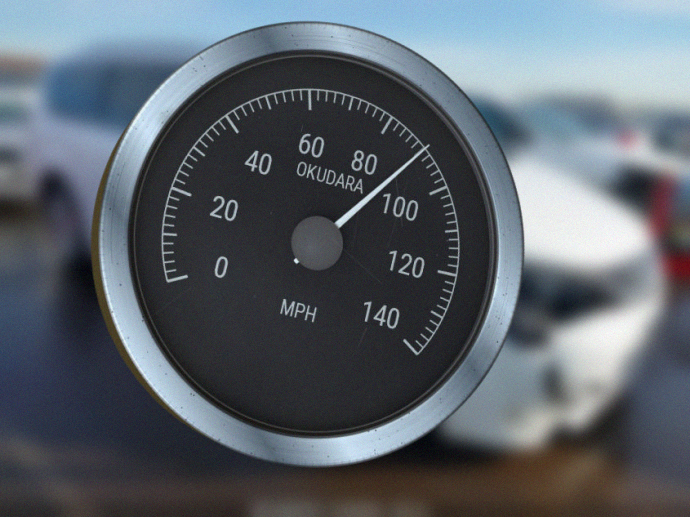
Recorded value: 90 mph
